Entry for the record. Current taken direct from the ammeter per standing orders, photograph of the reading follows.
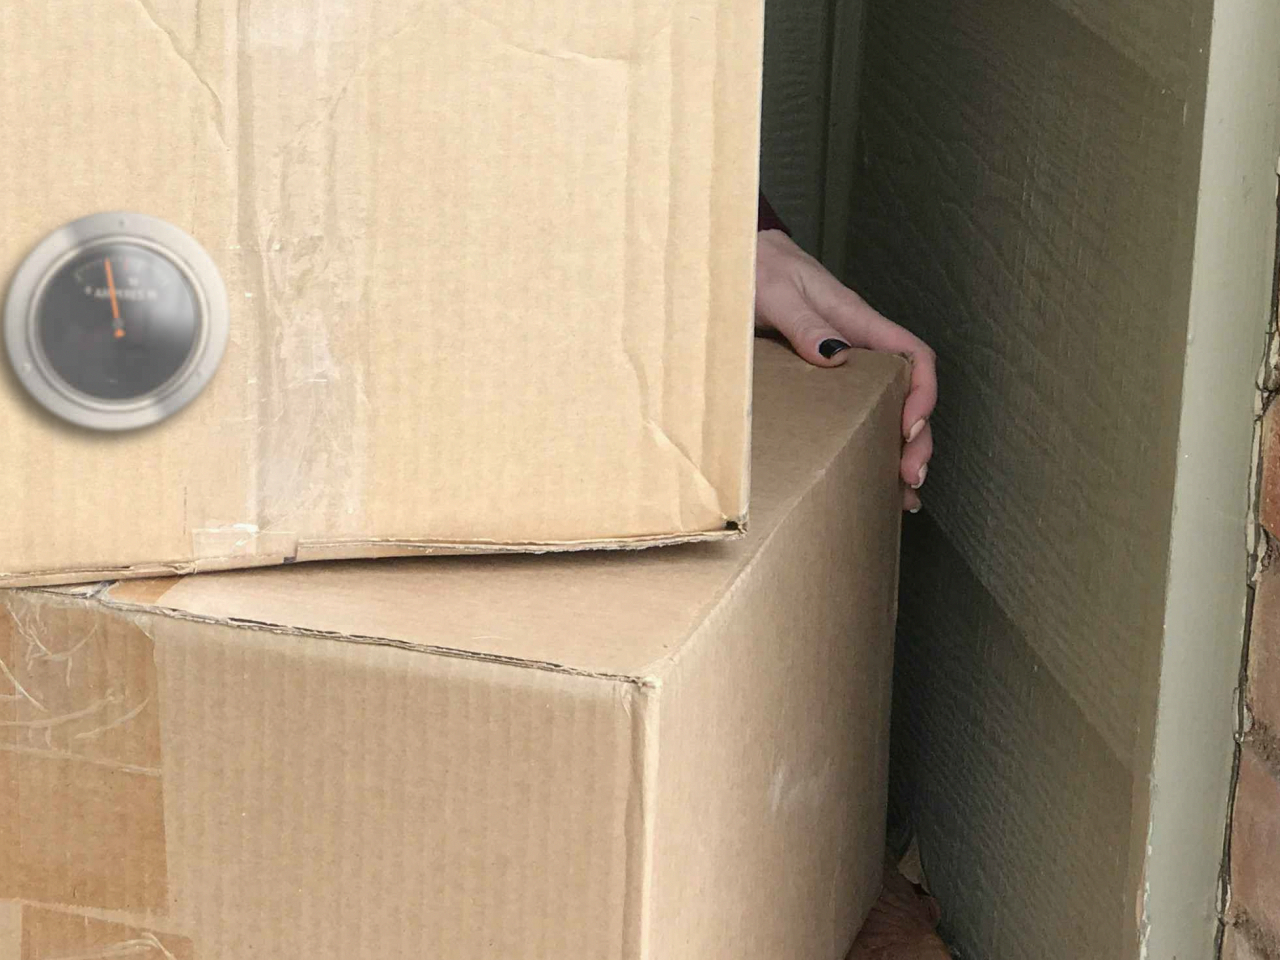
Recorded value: 5 A
